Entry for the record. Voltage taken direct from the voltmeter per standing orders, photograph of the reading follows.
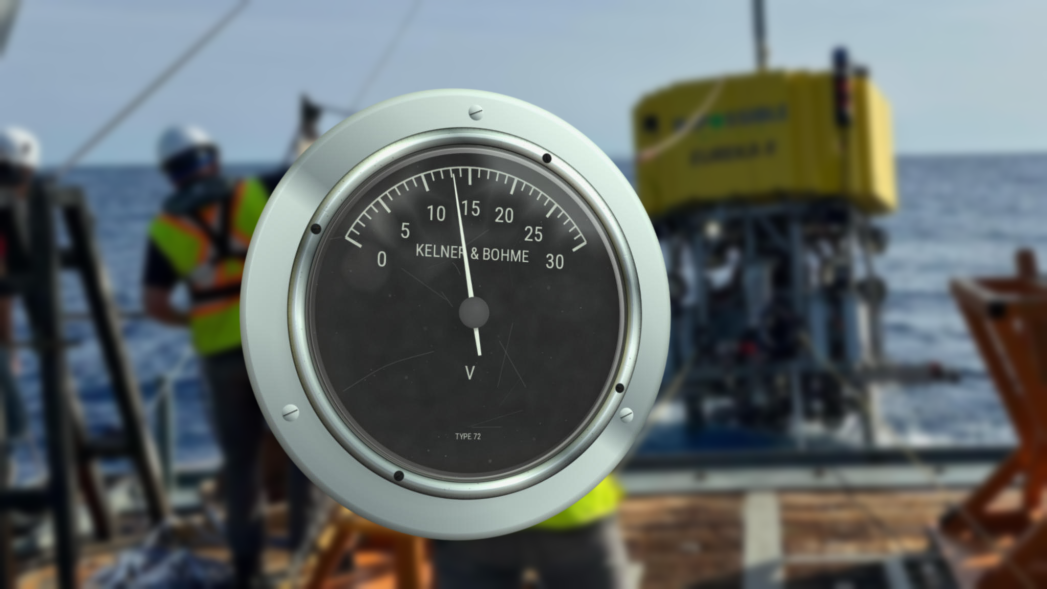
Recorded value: 13 V
